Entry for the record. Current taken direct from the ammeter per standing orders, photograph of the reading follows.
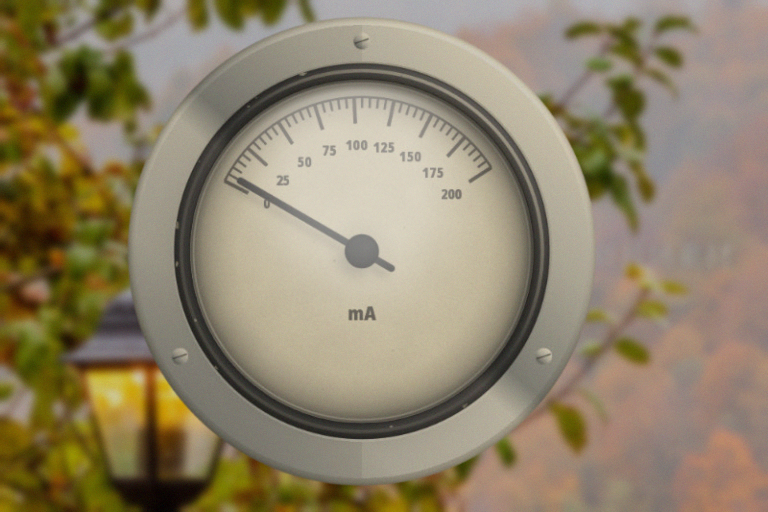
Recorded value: 5 mA
